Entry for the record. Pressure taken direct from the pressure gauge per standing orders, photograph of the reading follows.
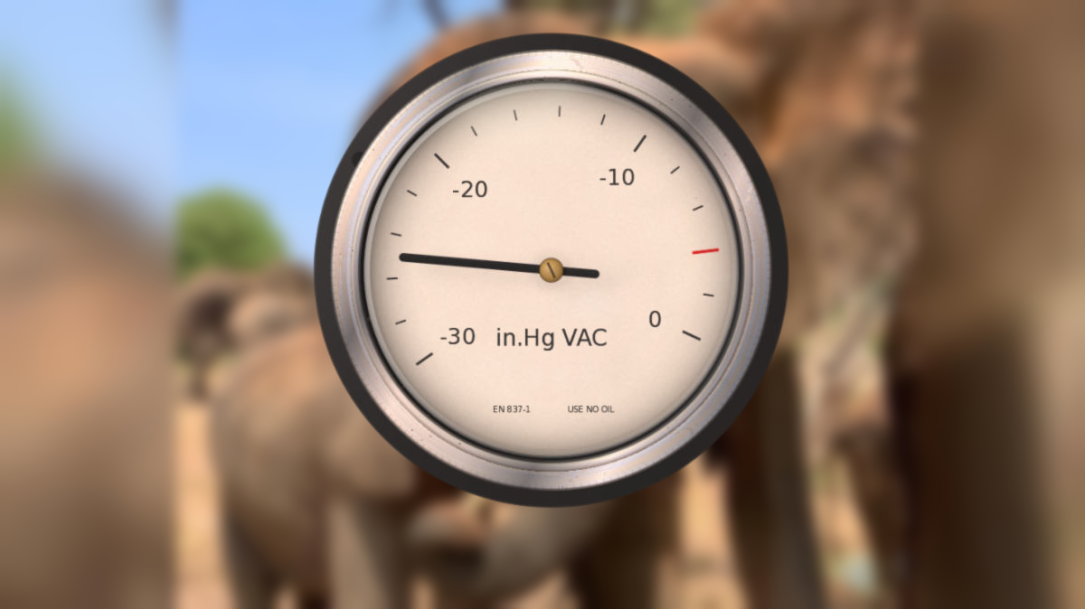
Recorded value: -25 inHg
